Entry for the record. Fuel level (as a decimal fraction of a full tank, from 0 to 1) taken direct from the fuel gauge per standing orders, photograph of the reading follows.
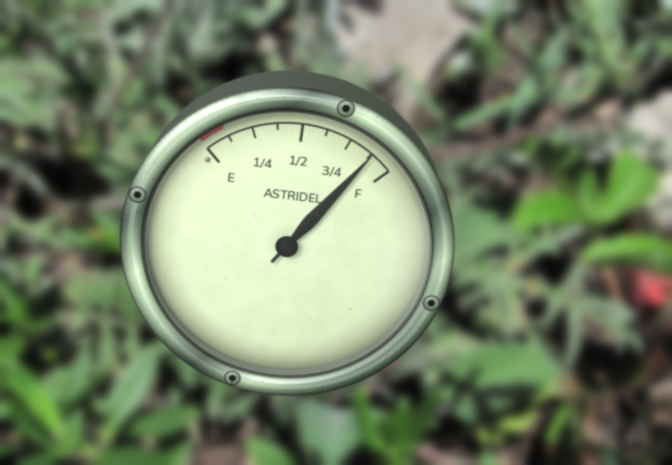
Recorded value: 0.875
